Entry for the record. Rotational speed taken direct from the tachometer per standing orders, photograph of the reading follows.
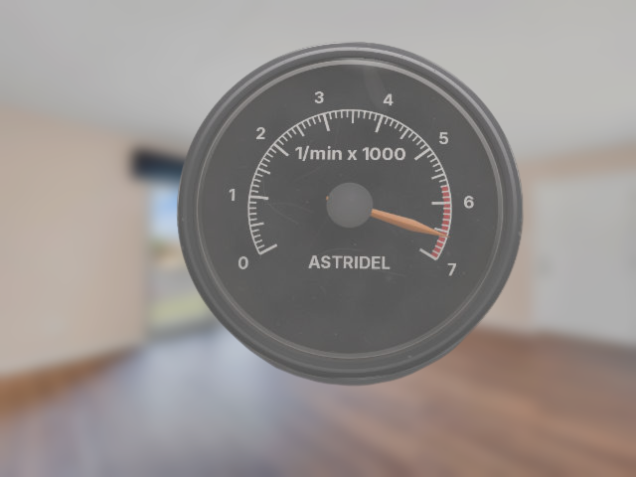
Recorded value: 6600 rpm
